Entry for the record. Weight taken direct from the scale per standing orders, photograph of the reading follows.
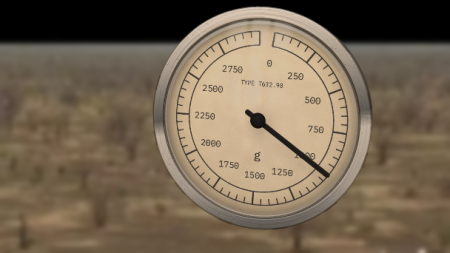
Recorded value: 1000 g
